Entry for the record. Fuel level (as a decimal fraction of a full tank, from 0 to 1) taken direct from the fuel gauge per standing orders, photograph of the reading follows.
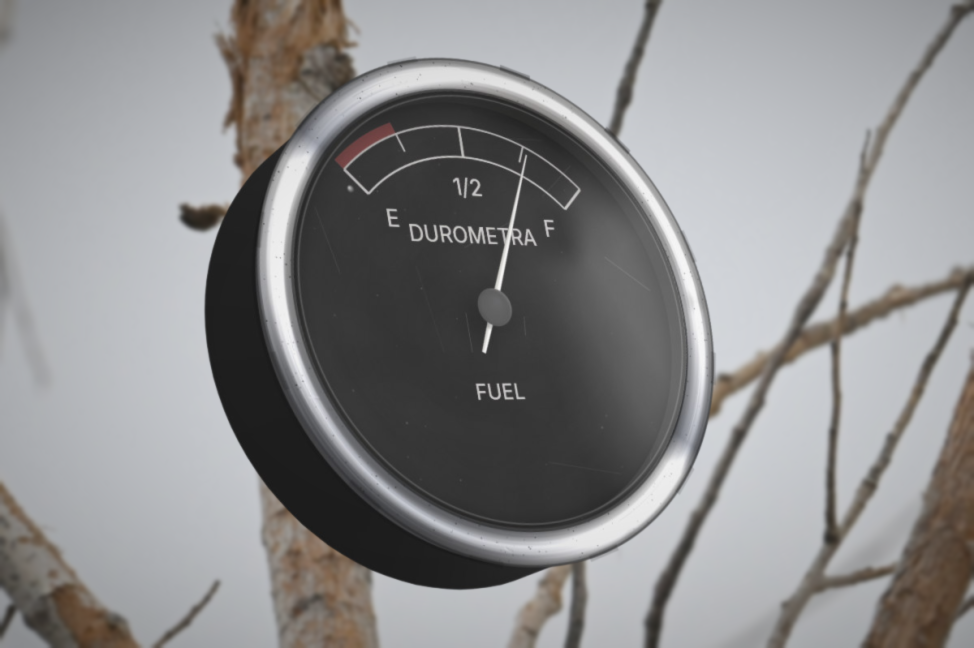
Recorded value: 0.75
